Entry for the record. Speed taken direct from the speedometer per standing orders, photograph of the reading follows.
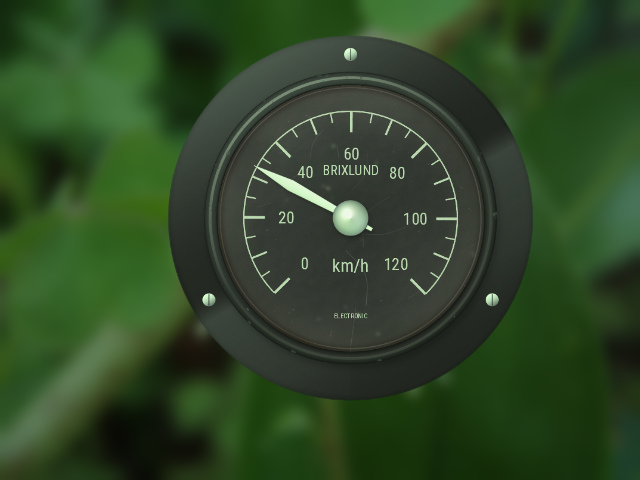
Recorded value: 32.5 km/h
